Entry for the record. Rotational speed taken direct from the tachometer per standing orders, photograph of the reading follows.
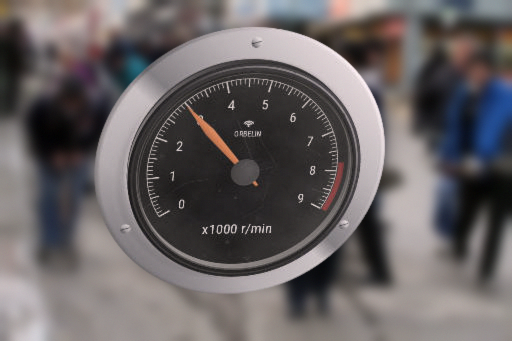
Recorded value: 3000 rpm
